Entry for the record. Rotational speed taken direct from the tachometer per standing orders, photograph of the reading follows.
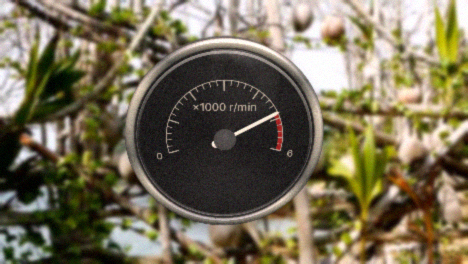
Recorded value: 4800 rpm
